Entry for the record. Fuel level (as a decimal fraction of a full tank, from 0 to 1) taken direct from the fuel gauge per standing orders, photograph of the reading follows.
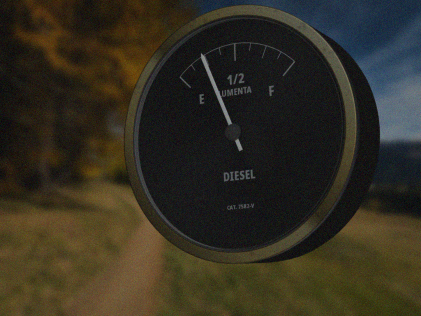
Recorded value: 0.25
